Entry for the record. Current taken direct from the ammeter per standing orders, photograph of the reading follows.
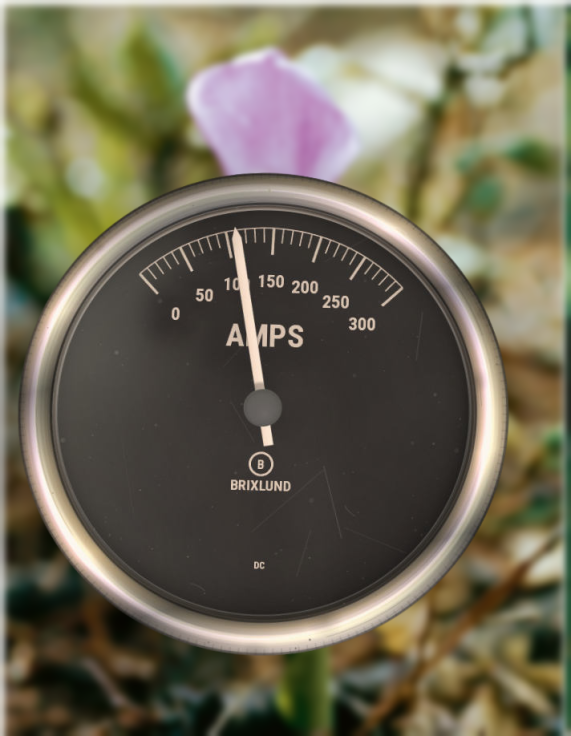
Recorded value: 110 A
